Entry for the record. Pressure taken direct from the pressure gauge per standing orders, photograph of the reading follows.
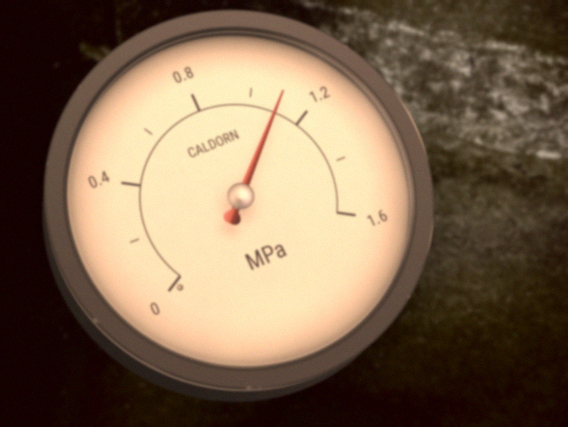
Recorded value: 1.1 MPa
